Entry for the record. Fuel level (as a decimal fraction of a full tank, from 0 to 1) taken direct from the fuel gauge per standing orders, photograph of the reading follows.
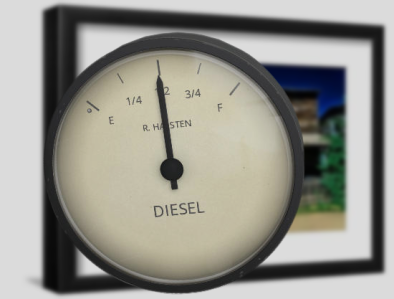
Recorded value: 0.5
